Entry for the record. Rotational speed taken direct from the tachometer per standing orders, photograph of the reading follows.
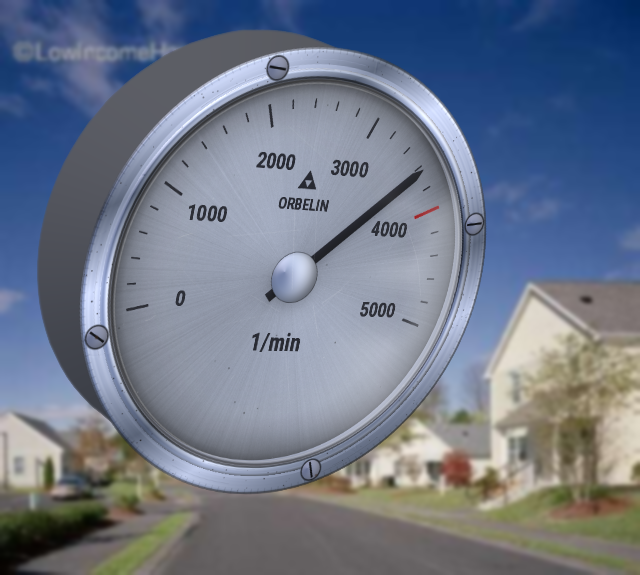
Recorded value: 3600 rpm
